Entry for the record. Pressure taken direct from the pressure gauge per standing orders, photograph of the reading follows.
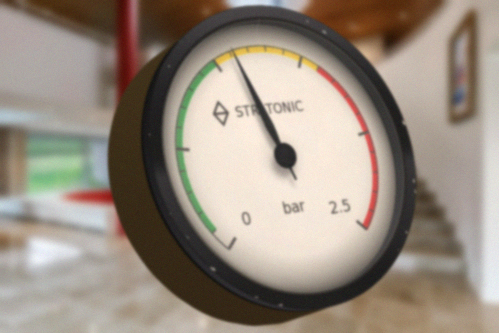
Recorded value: 1.1 bar
